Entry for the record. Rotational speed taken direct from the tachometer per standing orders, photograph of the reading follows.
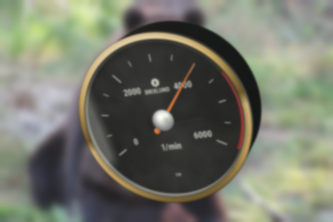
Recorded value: 4000 rpm
